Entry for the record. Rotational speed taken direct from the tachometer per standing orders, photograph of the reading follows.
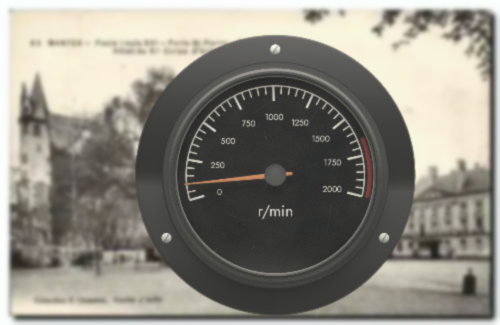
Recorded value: 100 rpm
